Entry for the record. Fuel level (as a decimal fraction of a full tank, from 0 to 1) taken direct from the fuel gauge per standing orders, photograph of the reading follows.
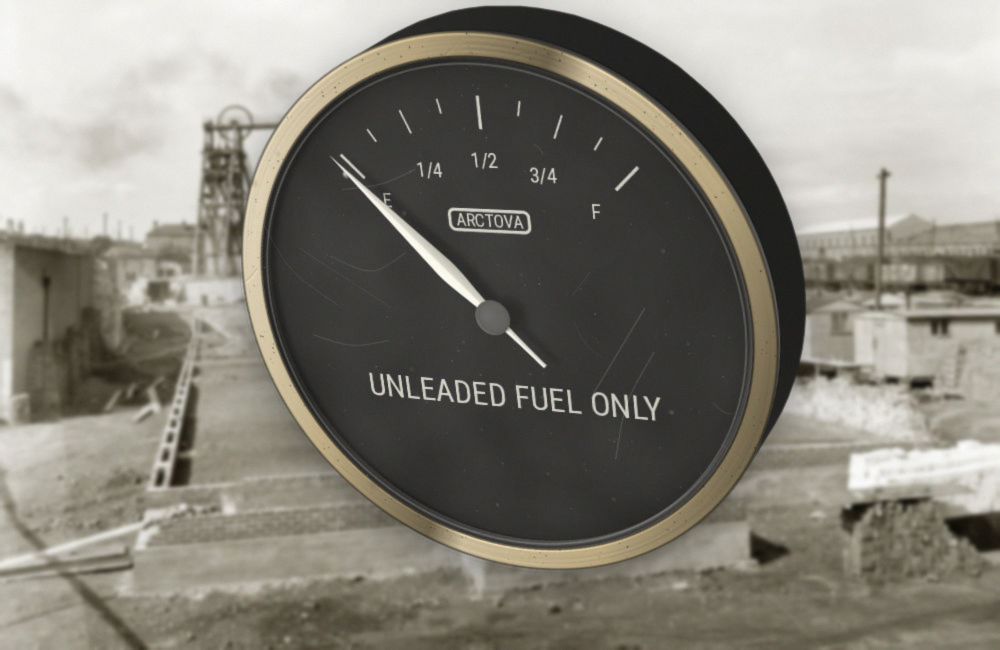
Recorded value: 0
